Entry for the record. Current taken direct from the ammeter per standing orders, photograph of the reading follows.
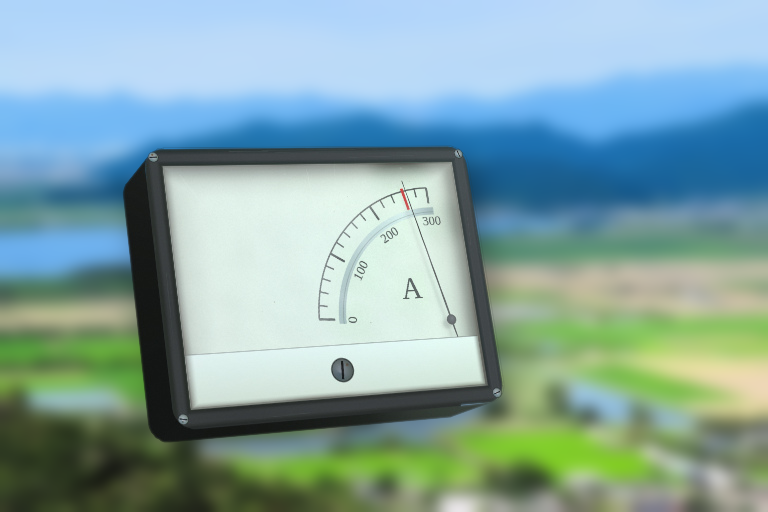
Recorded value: 260 A
